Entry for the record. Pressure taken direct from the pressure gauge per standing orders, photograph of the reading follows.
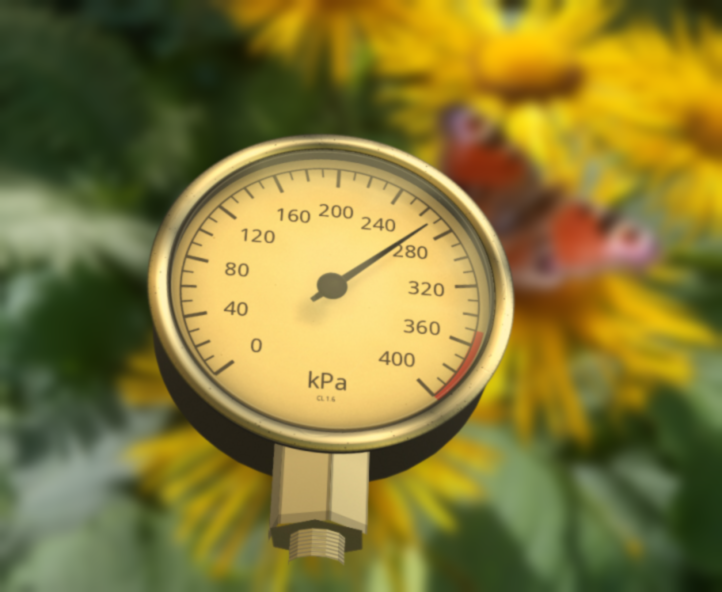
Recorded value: 270 kPa
